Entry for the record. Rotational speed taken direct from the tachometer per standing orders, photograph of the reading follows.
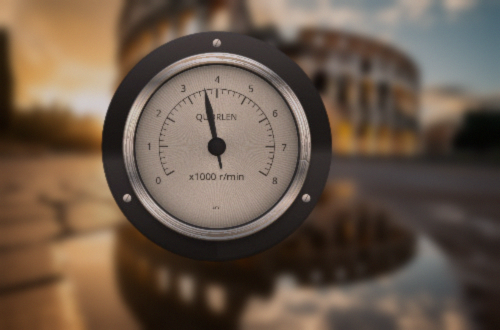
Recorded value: 3600 rpm
